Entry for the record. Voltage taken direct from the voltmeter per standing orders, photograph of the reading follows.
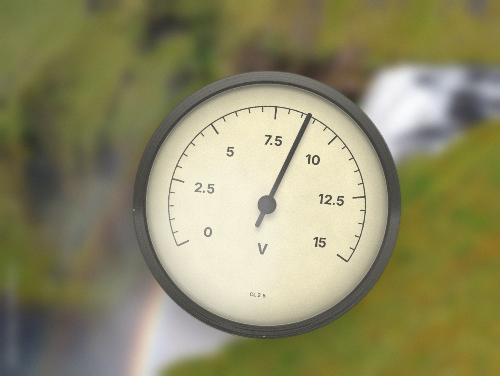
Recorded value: 8.75 V
